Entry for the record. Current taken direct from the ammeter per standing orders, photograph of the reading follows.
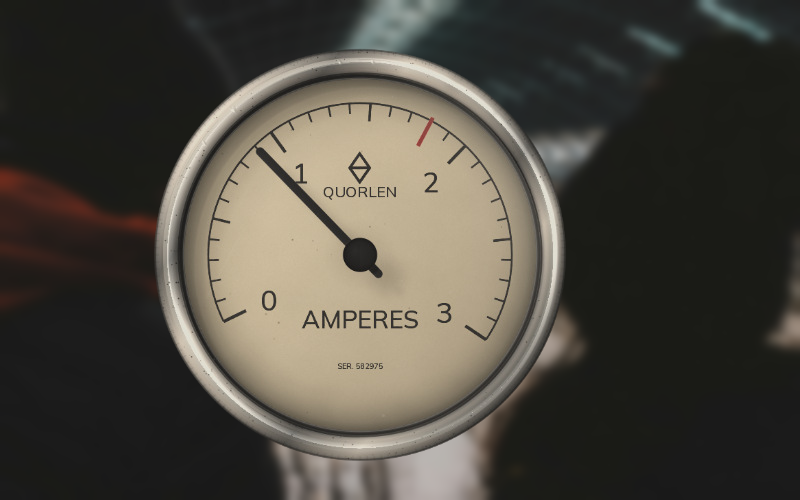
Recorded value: 0.9 A
